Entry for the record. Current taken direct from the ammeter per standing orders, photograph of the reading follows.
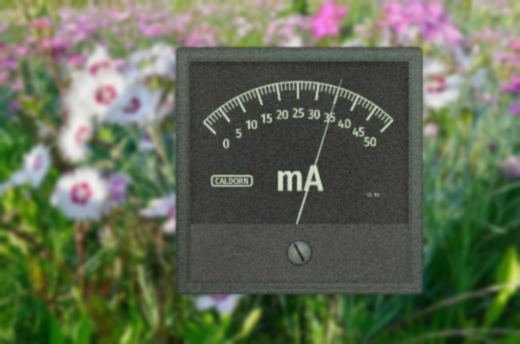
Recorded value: 35 mA
